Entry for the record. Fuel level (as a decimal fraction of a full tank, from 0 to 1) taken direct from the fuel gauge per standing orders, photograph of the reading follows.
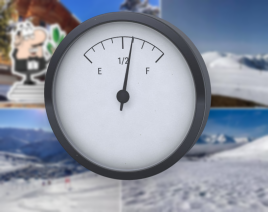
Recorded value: 0.625
